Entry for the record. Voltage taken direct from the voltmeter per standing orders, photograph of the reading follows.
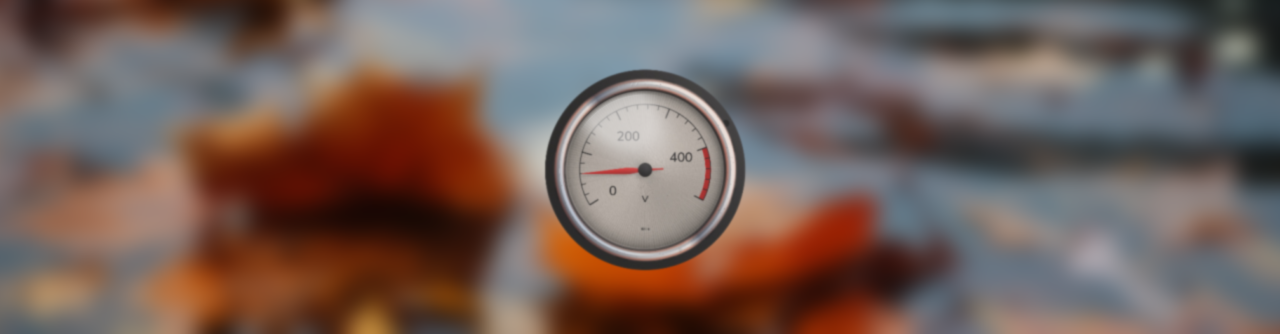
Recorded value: 60 V
